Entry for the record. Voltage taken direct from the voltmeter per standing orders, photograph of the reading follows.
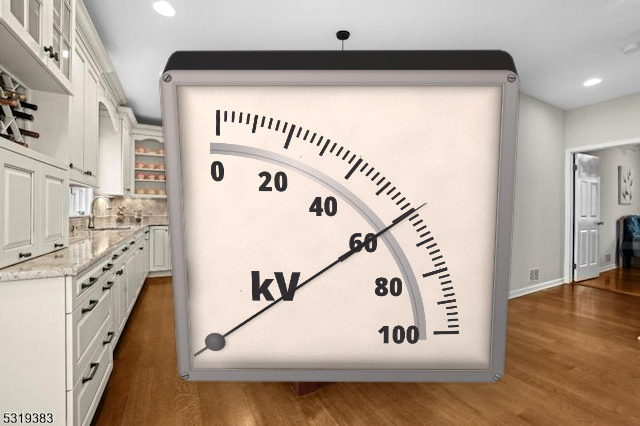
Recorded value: 60 kV
